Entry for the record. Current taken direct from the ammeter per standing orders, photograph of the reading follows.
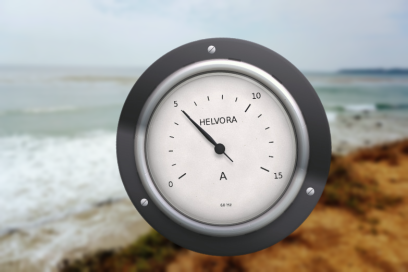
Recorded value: 5 A
